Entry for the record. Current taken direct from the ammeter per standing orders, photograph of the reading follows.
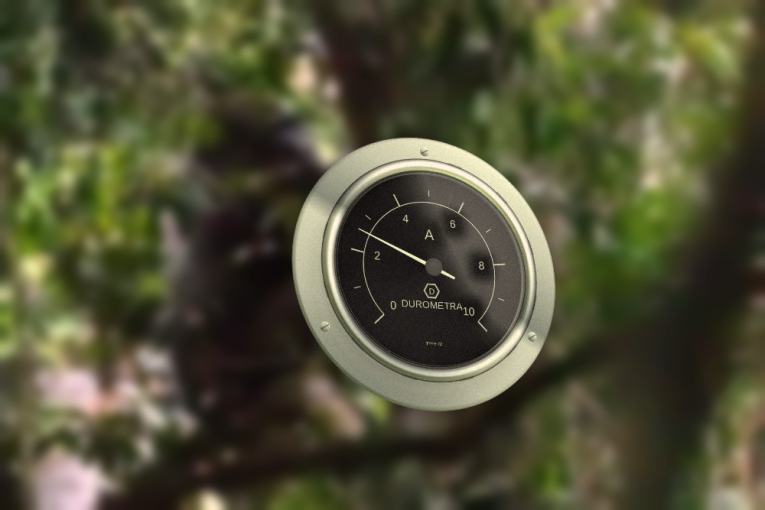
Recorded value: 2.5 A
